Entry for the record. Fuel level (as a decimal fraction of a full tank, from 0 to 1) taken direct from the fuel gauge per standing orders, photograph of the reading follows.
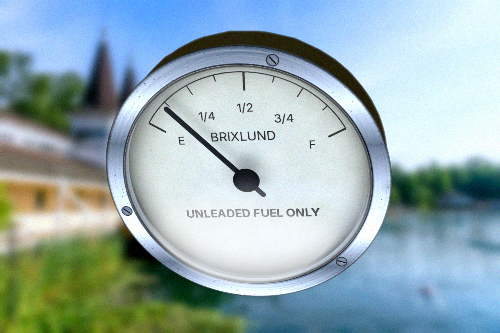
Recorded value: 0.125
